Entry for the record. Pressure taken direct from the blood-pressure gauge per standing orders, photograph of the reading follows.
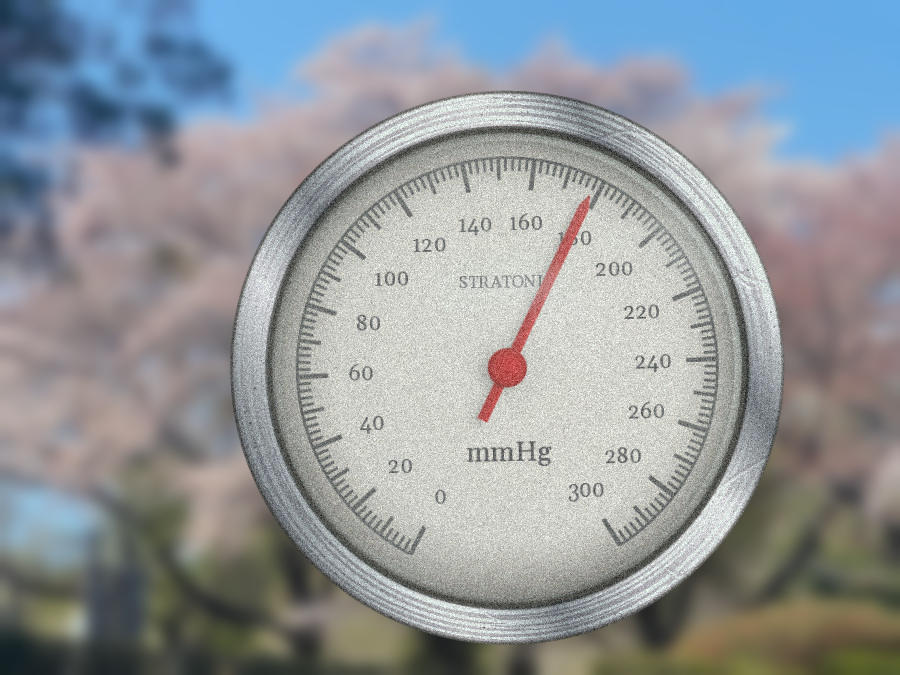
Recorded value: 178 mmHg
